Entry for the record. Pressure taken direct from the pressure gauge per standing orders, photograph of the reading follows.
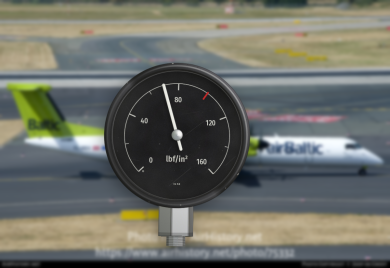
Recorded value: 70 psi
